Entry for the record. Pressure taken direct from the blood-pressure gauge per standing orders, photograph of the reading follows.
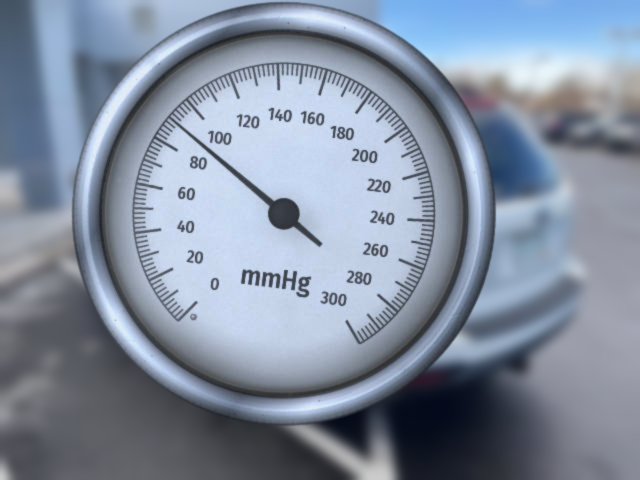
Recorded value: 90 mmHg
